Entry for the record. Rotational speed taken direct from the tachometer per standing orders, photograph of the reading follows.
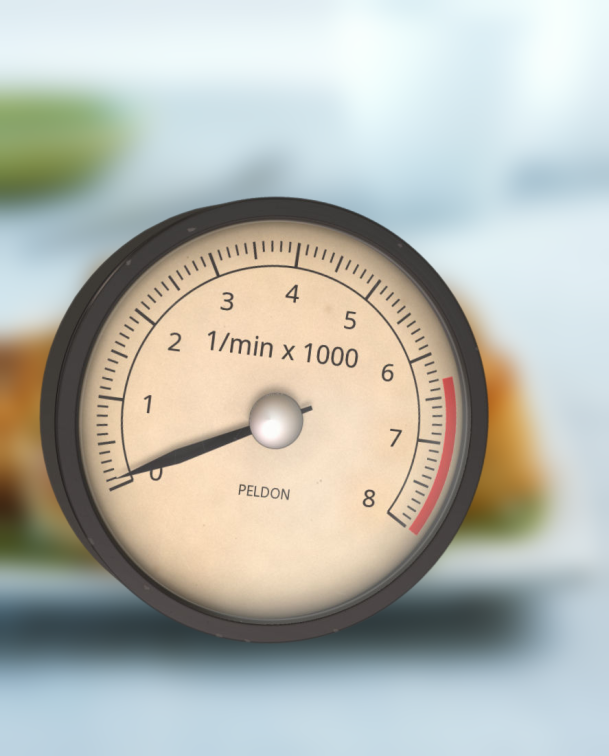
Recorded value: 100 rpm
